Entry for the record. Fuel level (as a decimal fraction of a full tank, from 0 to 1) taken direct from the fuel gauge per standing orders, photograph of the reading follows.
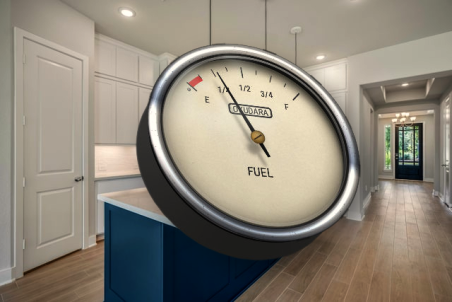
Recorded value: 0.25
